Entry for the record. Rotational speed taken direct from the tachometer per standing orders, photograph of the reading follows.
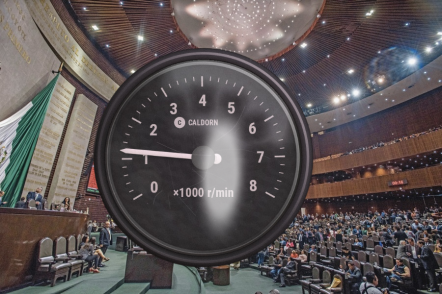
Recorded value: 1200 rpm
